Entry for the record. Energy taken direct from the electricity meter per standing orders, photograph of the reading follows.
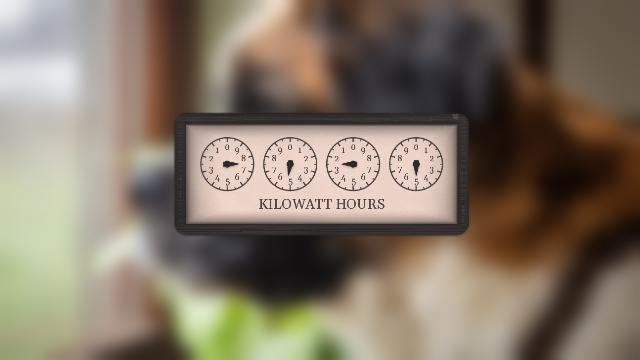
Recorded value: 7525 kWh
